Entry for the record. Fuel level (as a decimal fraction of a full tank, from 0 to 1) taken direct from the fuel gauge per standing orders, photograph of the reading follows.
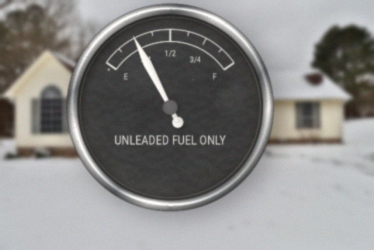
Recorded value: 0.25
